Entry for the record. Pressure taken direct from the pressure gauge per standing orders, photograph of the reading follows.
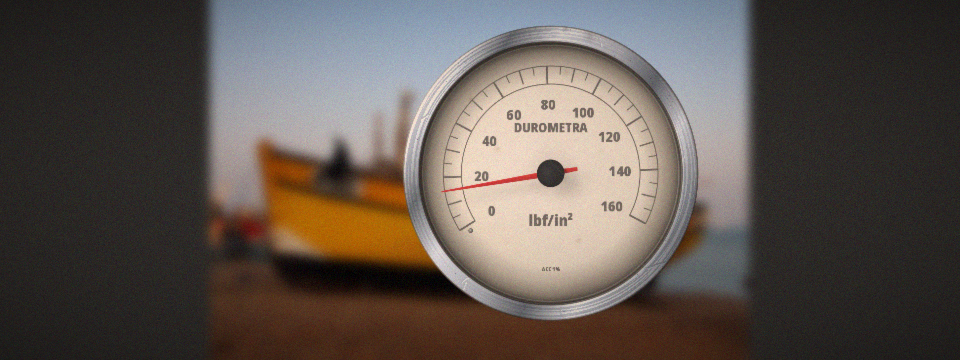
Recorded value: 15 psi
